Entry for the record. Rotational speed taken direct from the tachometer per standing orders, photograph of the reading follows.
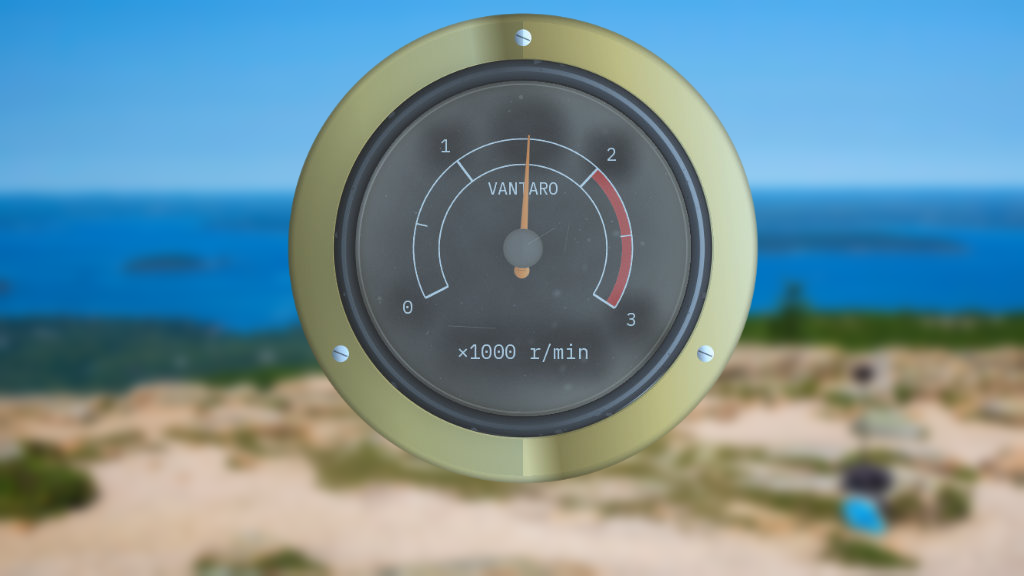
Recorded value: 1500 rpm
